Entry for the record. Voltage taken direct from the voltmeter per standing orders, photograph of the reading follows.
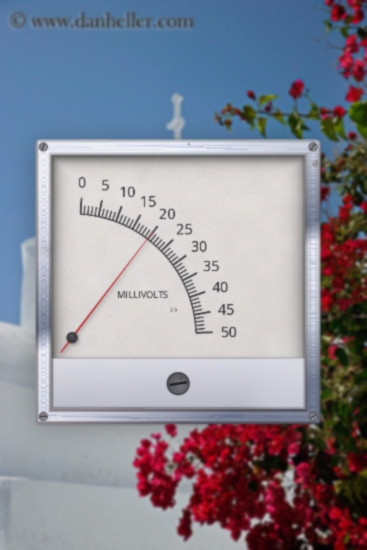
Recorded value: 20 mV
